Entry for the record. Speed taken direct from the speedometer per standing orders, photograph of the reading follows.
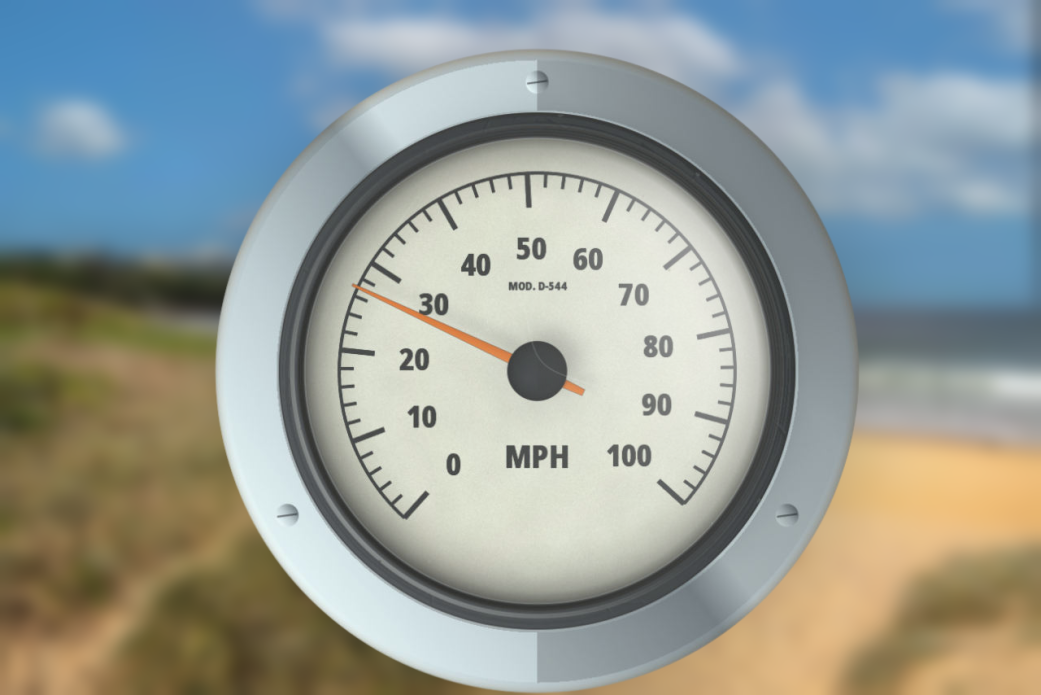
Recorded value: 27 mph
